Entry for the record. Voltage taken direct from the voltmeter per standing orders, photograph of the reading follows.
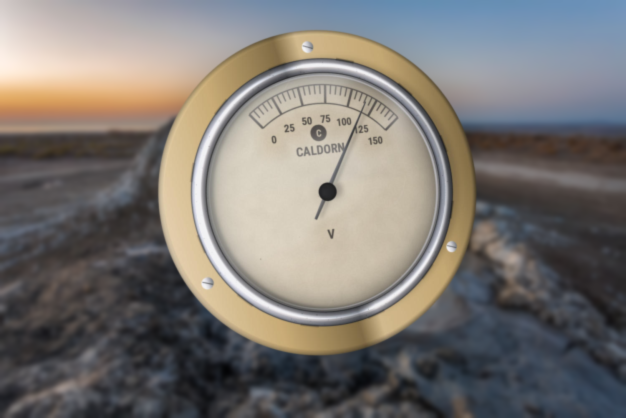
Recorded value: 115 V
